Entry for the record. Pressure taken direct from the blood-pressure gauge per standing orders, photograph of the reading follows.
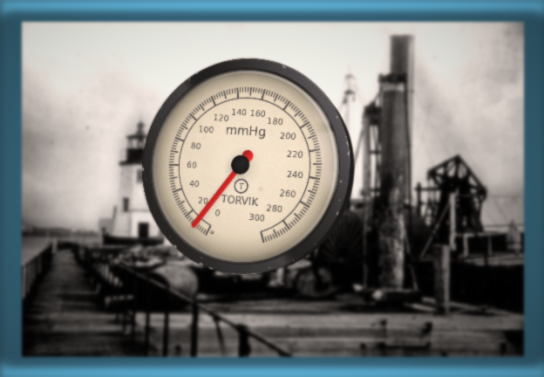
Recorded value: 10 mmHg
